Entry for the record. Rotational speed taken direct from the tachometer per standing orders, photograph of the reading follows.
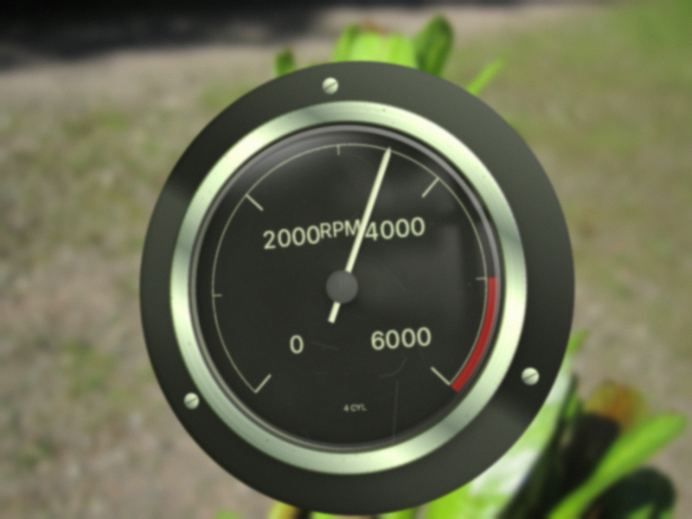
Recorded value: 3500 rpm
